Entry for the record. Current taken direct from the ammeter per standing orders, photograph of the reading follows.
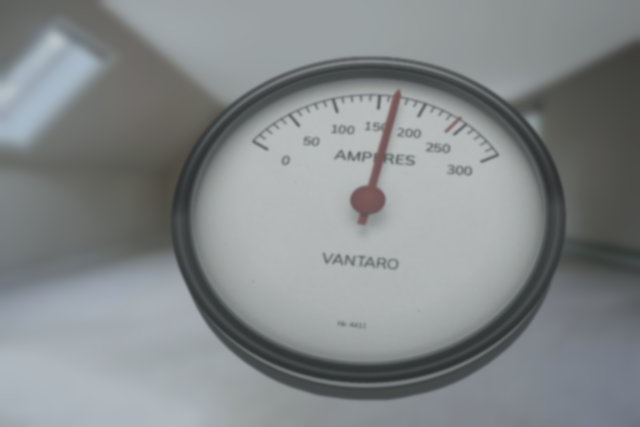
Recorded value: 170 A
